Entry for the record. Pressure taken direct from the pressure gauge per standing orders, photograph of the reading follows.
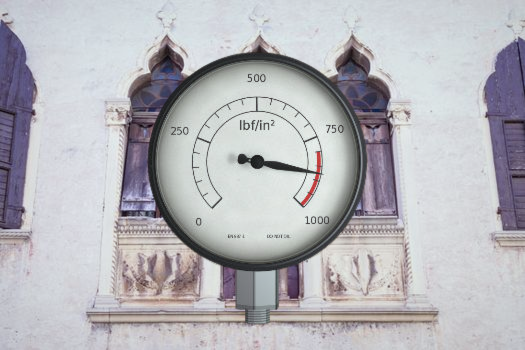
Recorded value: 875 psi
